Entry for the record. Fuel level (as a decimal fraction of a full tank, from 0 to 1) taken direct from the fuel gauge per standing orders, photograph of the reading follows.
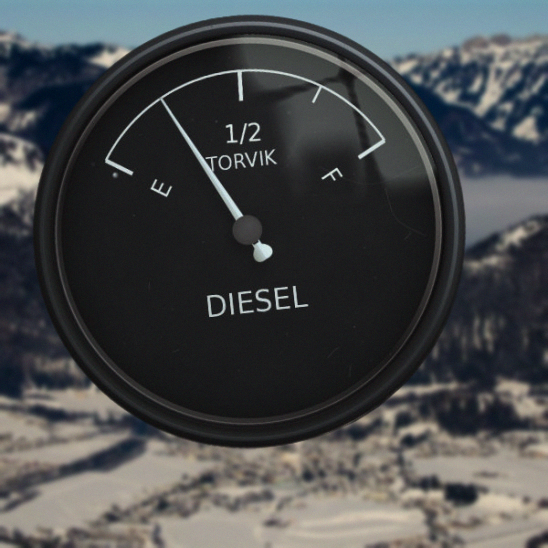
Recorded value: 0.25
